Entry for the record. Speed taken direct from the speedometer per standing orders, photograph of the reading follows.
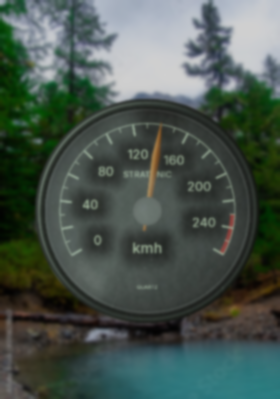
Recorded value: 140 km/h
